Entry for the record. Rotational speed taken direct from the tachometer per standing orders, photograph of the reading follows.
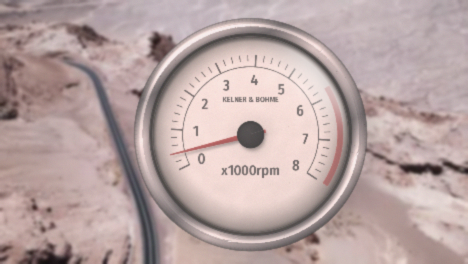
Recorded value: 400 rpm
